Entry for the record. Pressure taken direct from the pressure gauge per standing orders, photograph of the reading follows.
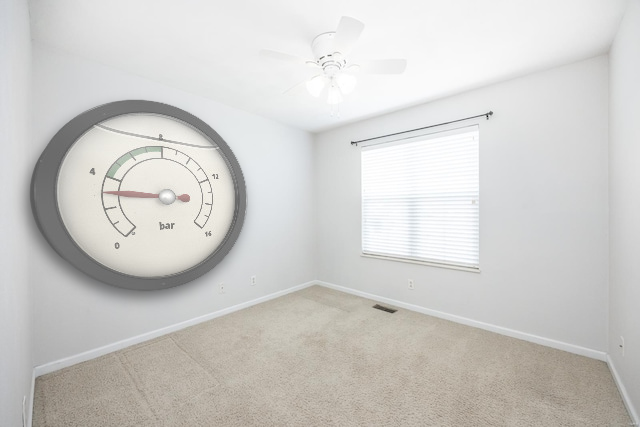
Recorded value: 3 bar
